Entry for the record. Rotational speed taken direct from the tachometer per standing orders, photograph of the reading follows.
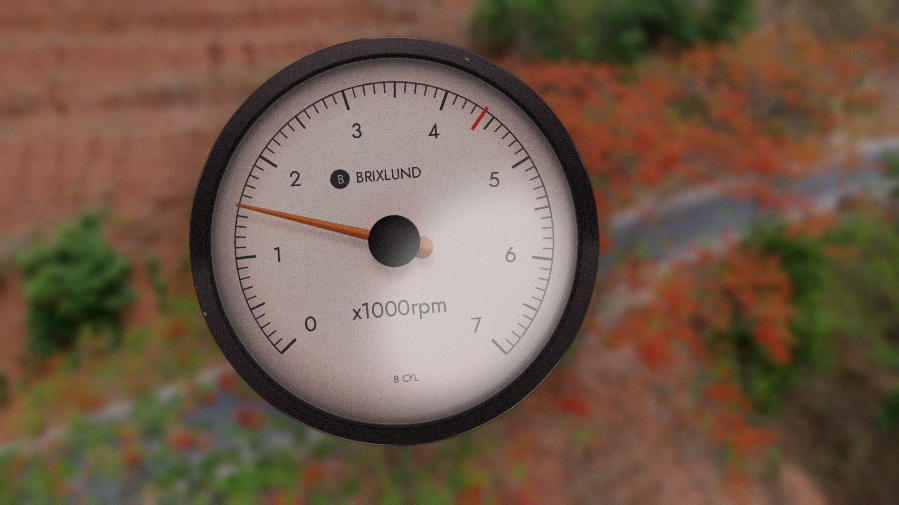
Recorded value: 1500 rpm
